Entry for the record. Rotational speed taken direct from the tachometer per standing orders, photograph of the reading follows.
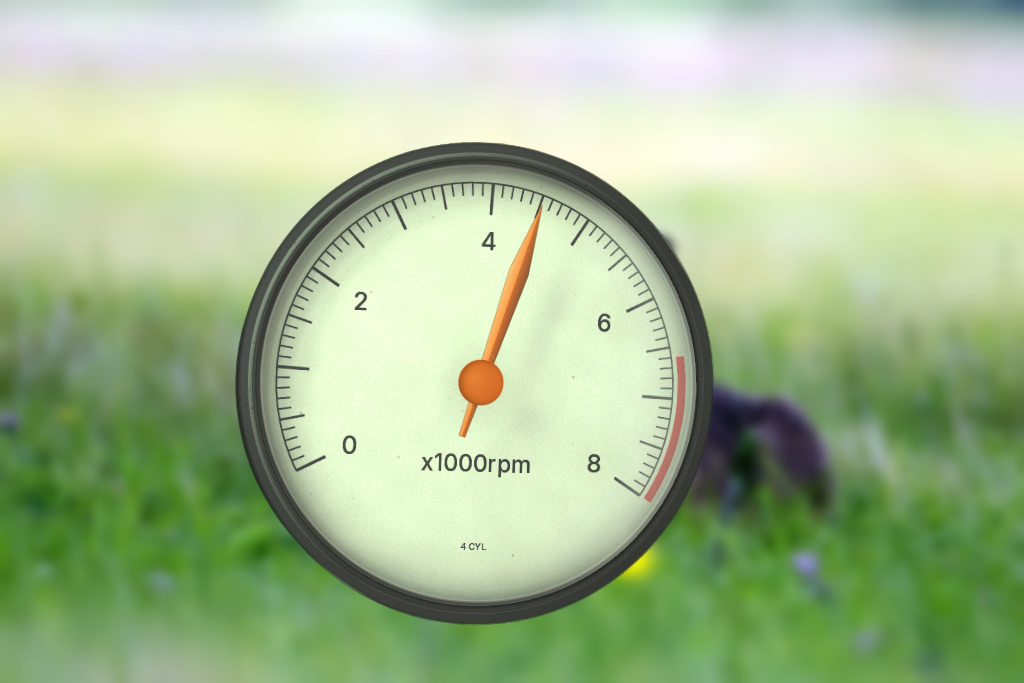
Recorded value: 4500 rpm
